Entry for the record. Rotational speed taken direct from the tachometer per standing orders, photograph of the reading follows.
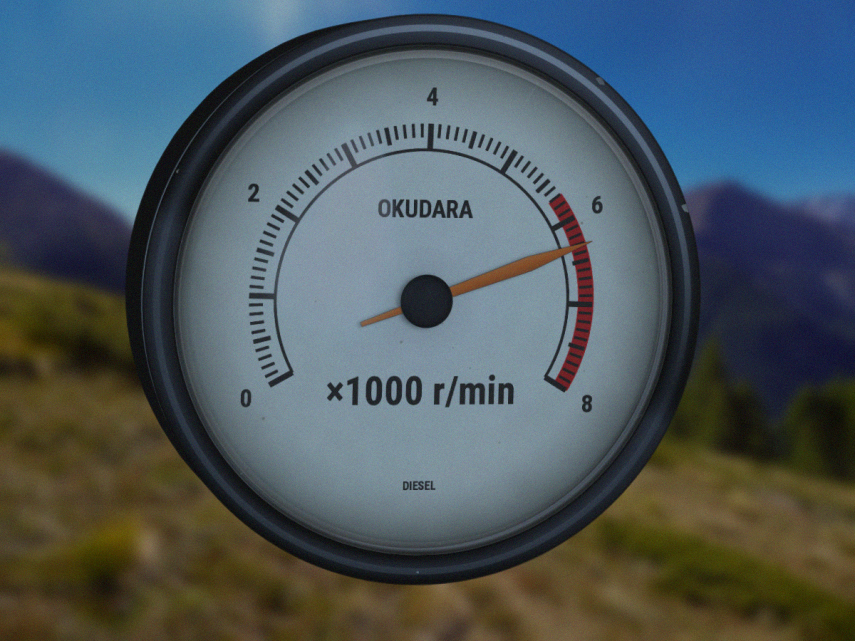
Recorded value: 6300 rpm
